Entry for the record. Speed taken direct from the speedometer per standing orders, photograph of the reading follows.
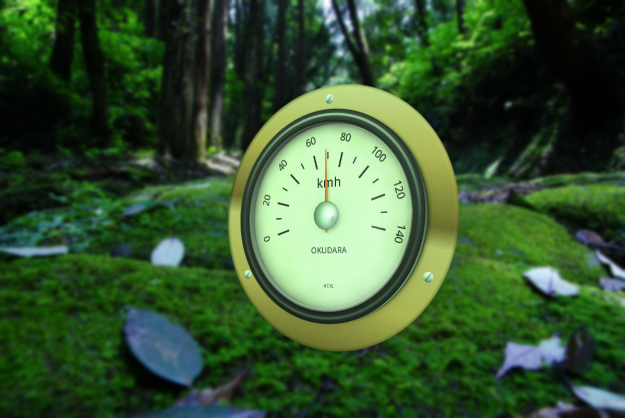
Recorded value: 70 km/h
